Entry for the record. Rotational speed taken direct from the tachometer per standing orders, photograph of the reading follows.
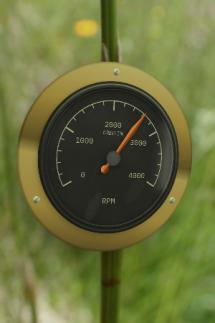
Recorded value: 2600 rpm
